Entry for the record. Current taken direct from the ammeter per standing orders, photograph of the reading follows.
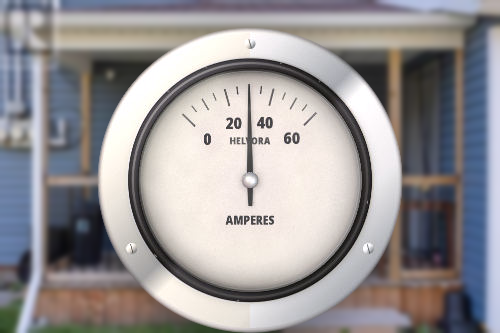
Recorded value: 30 A
